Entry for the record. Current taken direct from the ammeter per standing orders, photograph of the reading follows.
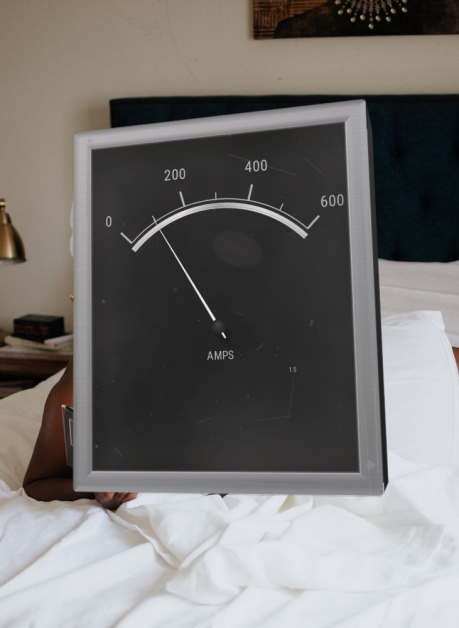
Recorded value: 100 A
